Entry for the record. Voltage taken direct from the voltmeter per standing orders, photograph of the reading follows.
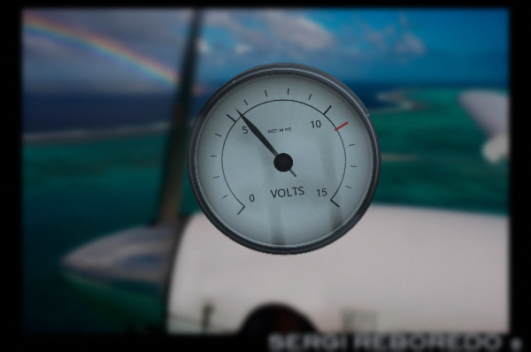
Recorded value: 5.5 V
